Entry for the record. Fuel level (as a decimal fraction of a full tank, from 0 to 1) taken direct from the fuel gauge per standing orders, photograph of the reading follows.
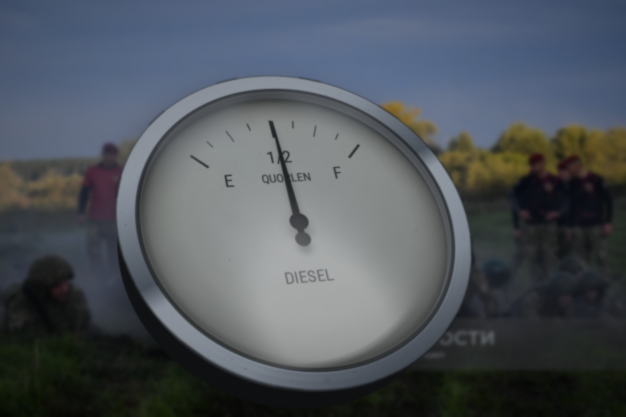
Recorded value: 0.5
